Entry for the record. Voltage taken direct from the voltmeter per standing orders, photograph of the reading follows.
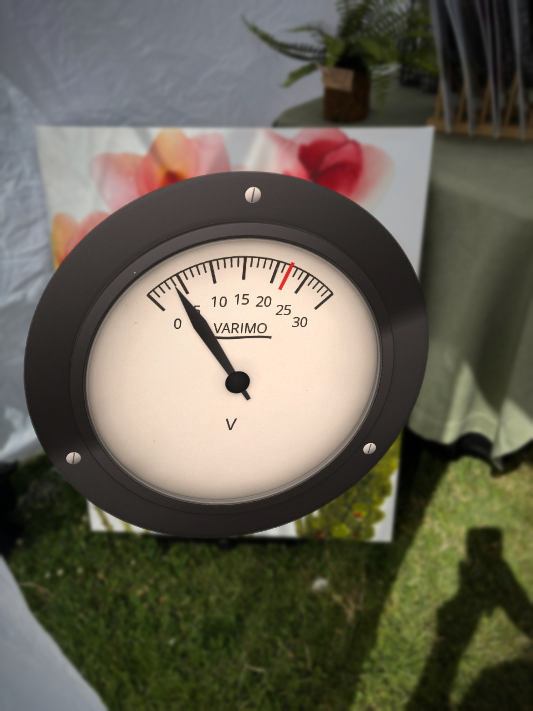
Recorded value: 4 V
